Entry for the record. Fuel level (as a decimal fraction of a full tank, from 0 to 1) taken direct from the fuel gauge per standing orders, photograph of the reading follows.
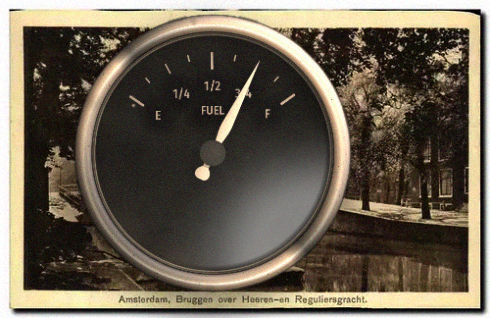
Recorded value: 0.75
